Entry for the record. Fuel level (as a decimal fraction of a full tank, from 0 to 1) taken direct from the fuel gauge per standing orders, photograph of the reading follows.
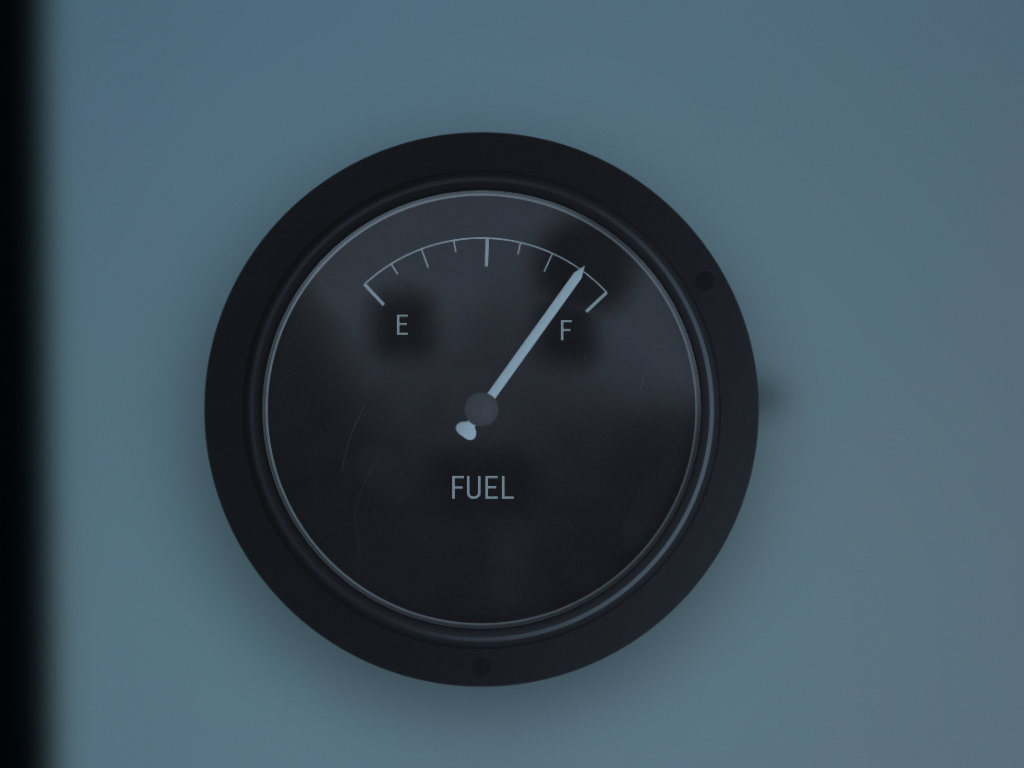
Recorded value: 0.875
